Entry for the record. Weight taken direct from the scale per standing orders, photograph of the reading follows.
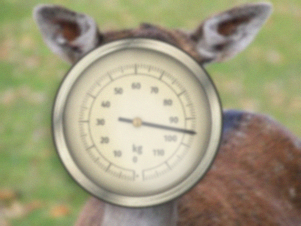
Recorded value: 95 kg
